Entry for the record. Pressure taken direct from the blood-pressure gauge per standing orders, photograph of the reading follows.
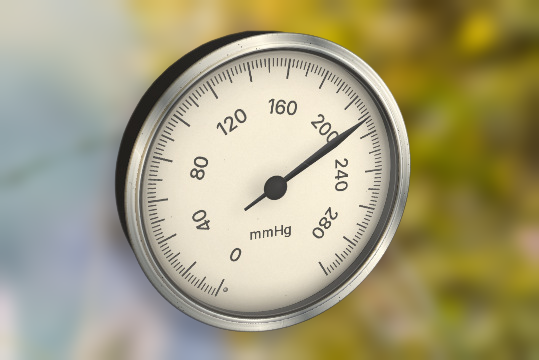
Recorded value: 210 mmHg
